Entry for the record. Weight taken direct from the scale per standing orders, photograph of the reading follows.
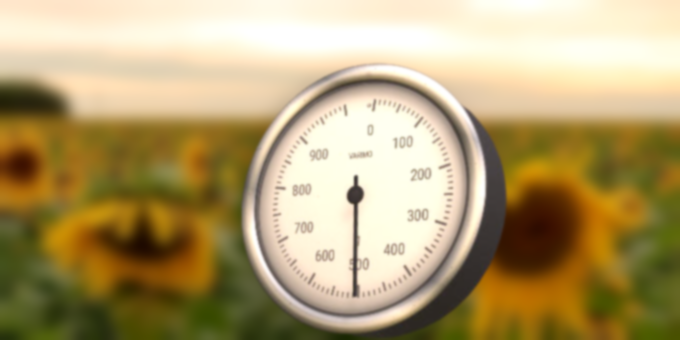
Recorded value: 500 g
